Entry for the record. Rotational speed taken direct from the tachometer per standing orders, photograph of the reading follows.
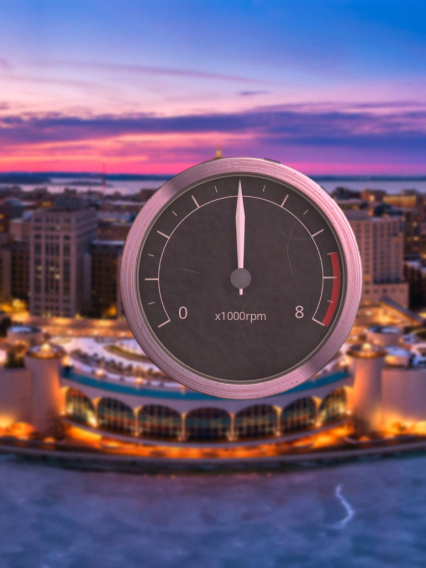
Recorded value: 4000 rpm
